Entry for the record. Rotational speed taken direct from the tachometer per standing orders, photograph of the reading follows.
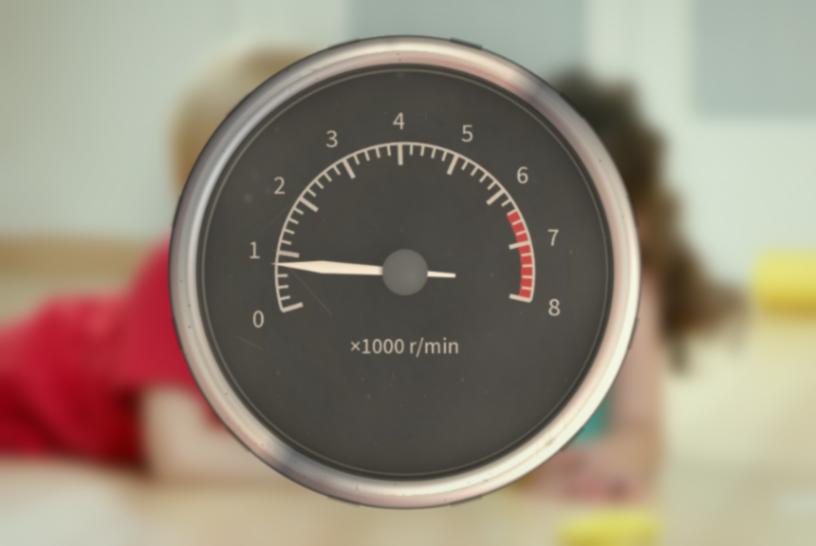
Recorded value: 800 rpm
